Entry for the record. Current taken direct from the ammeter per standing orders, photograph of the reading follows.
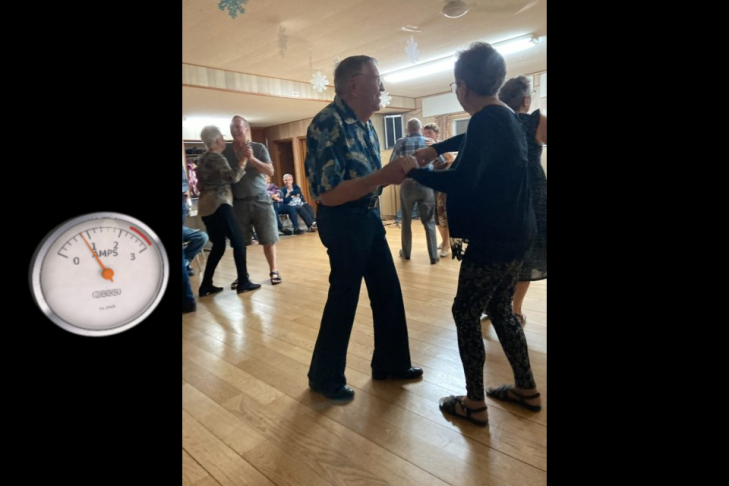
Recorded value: 0.8 A
